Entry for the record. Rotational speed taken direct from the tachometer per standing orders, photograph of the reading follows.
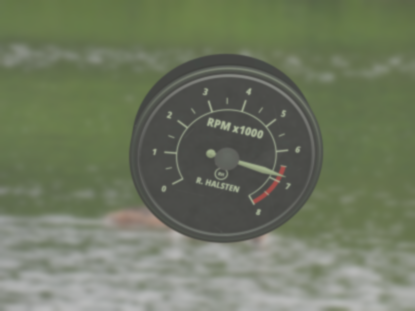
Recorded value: 6750 rpm
